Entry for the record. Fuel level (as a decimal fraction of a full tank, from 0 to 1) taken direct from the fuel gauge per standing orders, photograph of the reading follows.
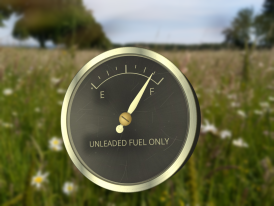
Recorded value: 0.875
